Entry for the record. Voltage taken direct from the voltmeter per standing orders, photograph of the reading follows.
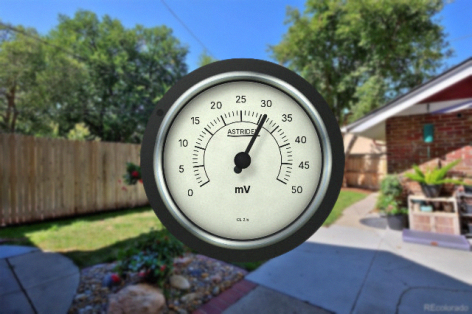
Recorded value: 31 mV
